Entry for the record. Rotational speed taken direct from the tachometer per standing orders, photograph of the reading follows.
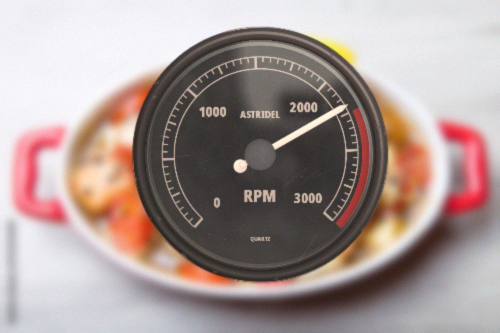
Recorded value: 2200 rpm
